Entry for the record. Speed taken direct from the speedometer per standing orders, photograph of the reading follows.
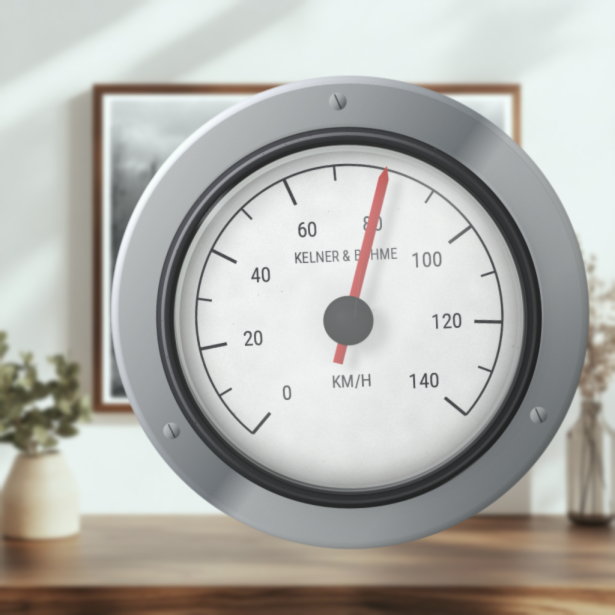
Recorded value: 80 km/h
